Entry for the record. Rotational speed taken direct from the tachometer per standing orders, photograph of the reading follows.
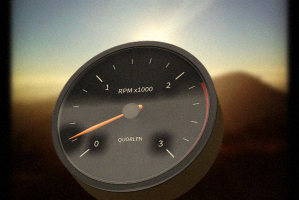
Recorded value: 200 rpm
